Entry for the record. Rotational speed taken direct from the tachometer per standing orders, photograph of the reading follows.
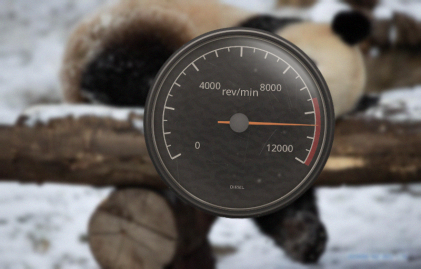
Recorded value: 10500 rpm
